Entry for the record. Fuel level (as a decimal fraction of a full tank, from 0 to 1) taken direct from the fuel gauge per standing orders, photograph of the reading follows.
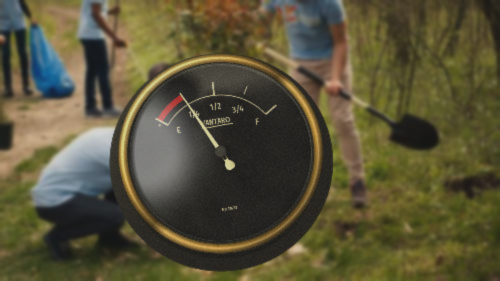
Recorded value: 0.25
